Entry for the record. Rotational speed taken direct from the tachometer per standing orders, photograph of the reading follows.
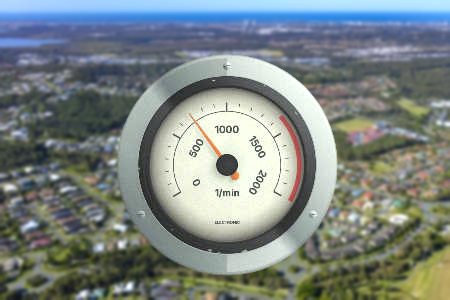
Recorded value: 700 rpm
